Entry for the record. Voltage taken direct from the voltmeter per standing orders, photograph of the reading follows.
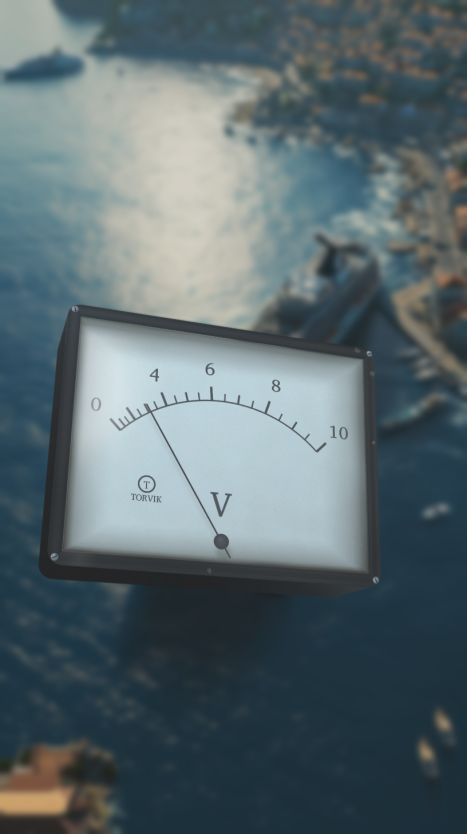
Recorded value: 3 V
